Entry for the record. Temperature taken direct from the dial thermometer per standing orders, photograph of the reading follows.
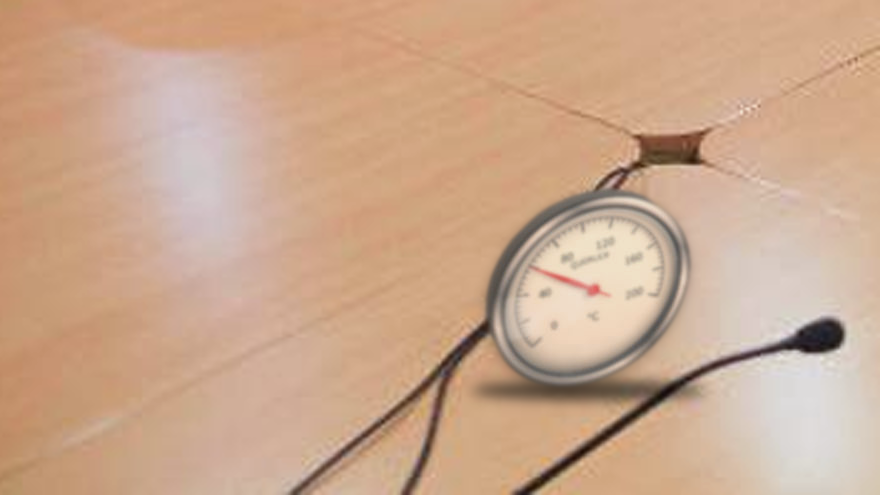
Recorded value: 60 °C
